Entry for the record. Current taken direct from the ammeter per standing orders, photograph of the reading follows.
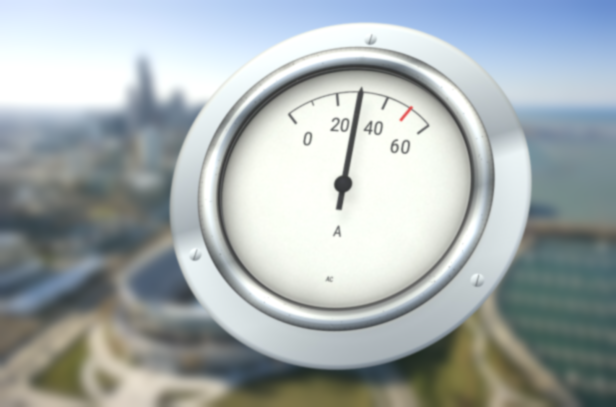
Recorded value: 30 A
